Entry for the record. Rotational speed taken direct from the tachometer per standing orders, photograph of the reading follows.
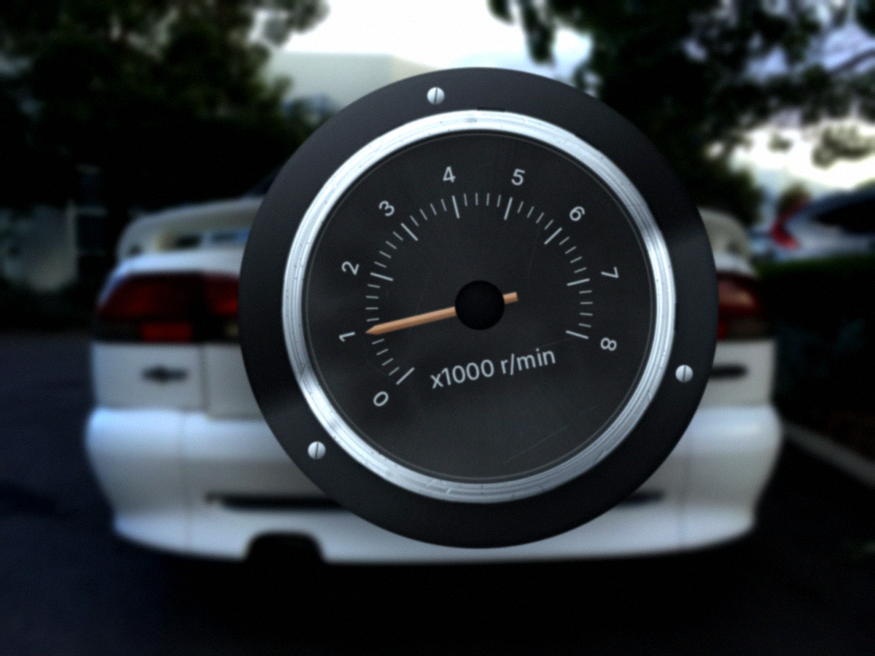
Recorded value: 1000 rpm
